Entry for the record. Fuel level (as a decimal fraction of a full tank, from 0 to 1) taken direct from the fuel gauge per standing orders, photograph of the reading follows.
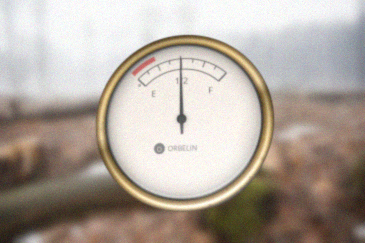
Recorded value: 0.5
